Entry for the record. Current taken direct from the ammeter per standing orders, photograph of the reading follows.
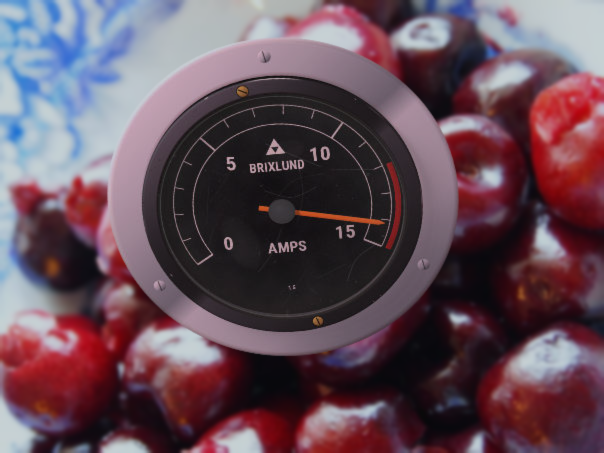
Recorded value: 14 A
